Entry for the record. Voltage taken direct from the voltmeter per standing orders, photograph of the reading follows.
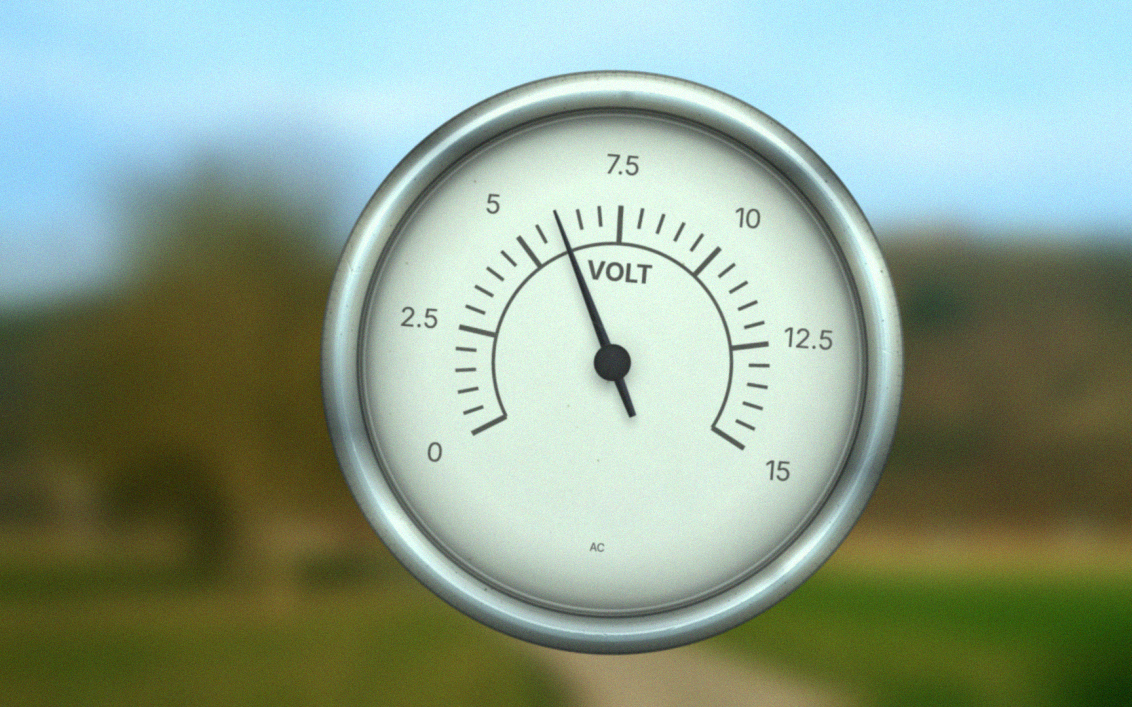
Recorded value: 6 V
